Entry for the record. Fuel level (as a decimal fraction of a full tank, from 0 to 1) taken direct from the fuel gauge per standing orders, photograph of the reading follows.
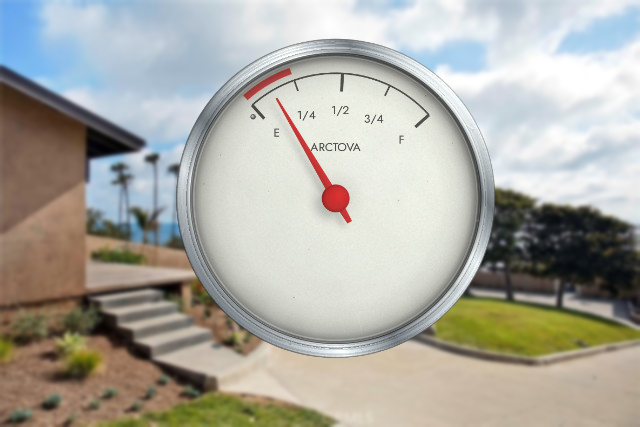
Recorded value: 0.125
